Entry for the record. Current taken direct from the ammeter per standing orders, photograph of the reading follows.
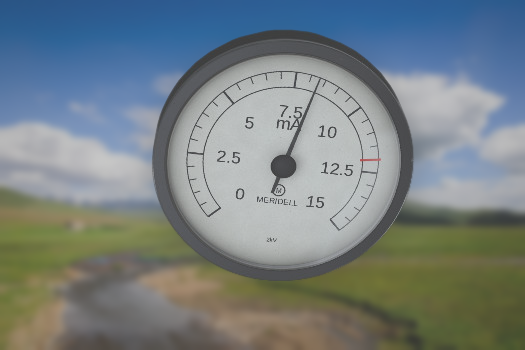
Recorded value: 8.25 mA
